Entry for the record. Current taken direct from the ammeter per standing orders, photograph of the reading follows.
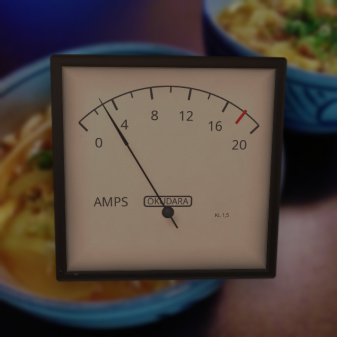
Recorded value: 3 A
